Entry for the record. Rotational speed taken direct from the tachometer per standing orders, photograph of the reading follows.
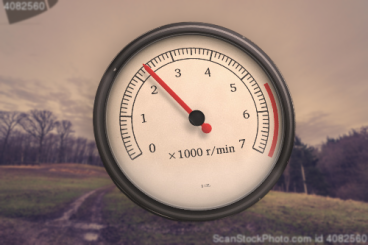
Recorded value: 2300 rpm
